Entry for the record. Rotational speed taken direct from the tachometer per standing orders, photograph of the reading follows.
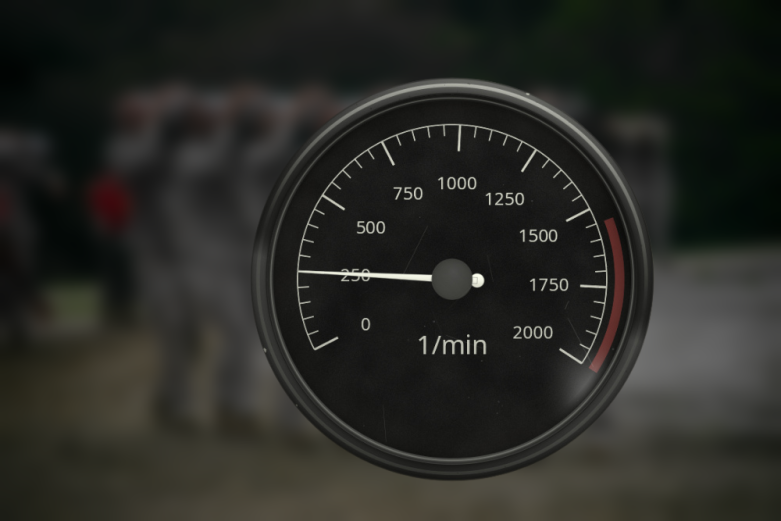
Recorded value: 250 rpm
